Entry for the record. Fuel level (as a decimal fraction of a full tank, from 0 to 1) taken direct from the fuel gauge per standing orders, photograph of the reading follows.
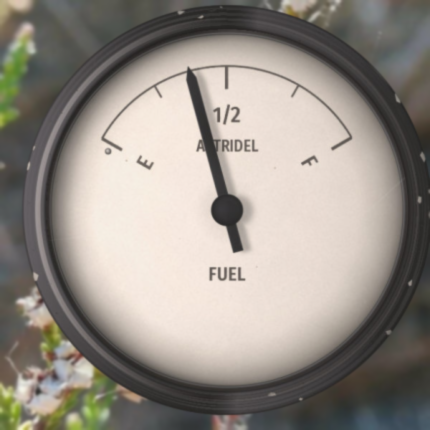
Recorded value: 0.375
